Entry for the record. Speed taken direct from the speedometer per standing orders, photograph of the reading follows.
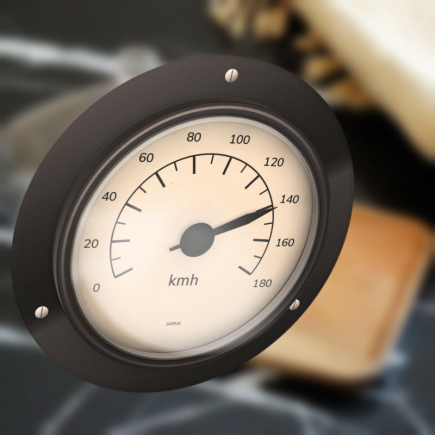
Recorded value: 140 km/h
